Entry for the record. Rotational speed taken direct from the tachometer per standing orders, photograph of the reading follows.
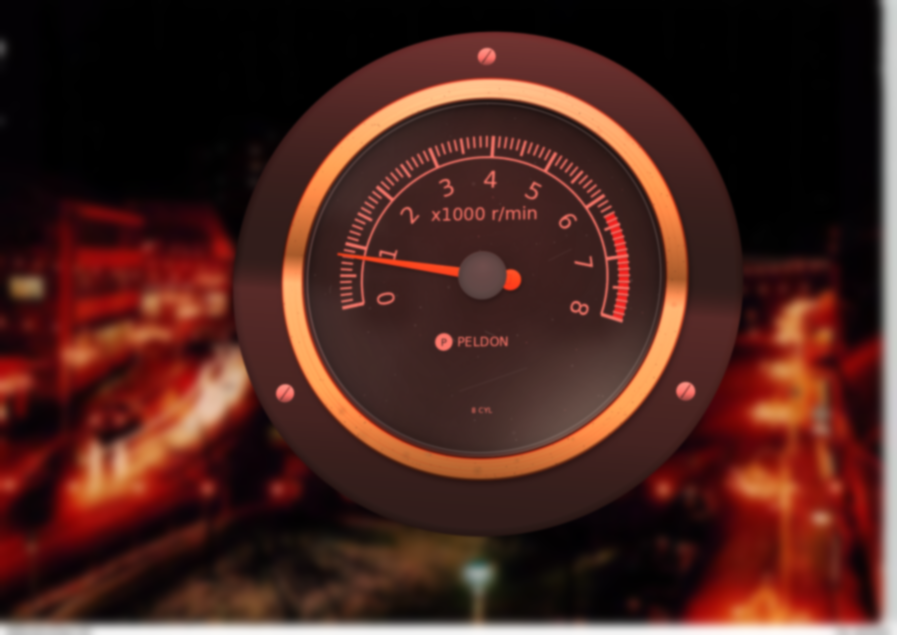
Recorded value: 800 rpm
